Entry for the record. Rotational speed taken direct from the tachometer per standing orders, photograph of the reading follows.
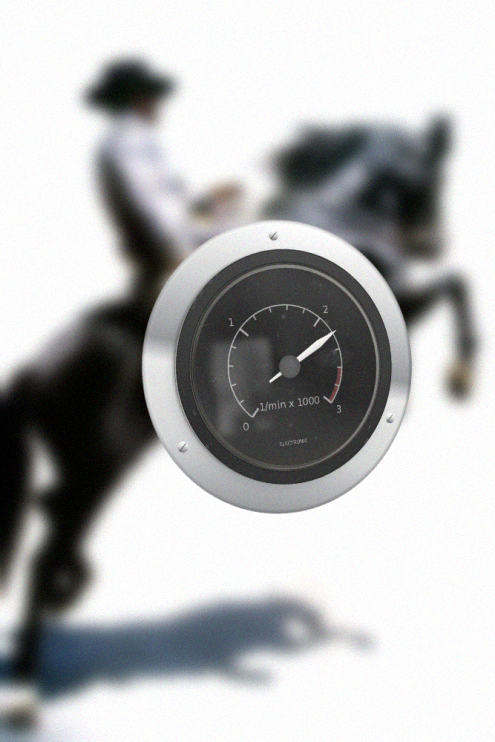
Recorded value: 2200 rpm
